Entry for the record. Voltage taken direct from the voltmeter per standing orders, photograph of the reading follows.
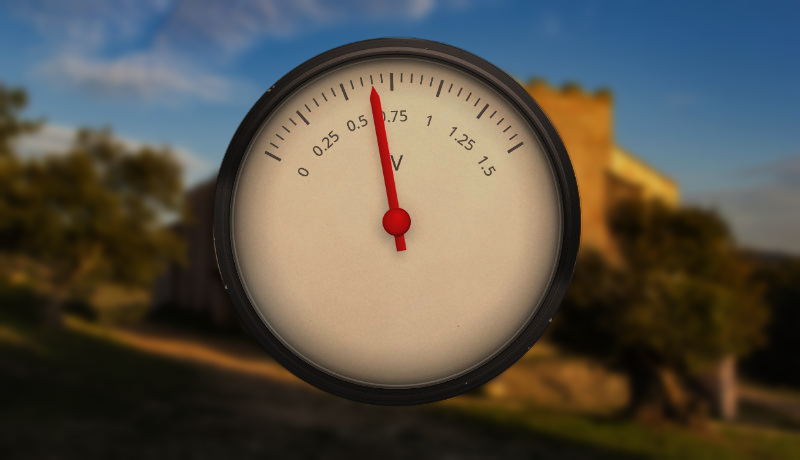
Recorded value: 0.65 V
